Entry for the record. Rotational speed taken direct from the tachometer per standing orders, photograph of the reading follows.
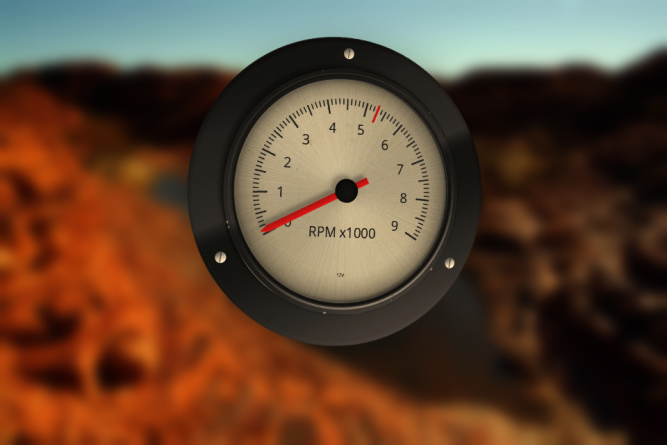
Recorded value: 100 rpm
